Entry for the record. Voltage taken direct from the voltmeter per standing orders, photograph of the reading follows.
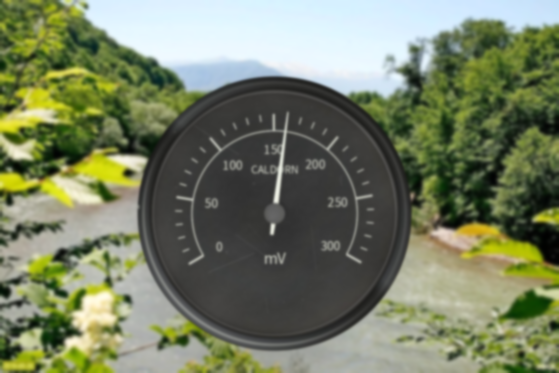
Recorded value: 160 mV
